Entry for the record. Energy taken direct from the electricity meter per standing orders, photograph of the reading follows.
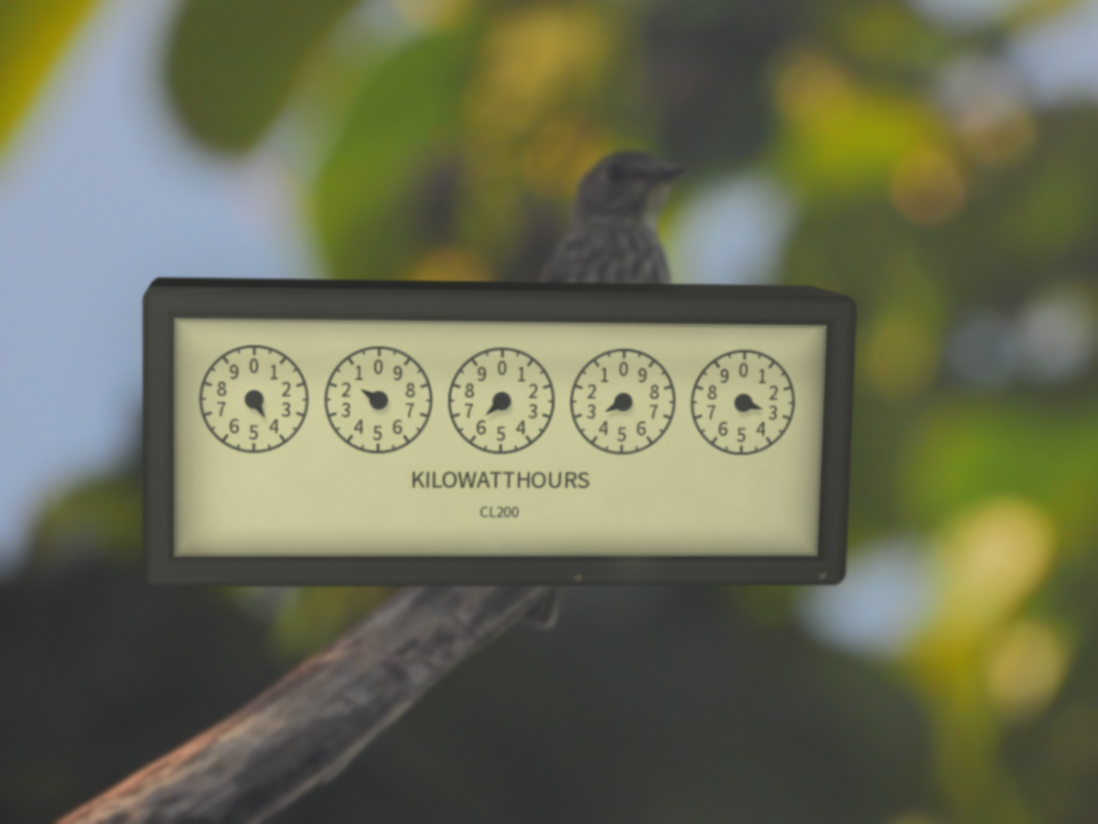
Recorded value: 41633 kWh
